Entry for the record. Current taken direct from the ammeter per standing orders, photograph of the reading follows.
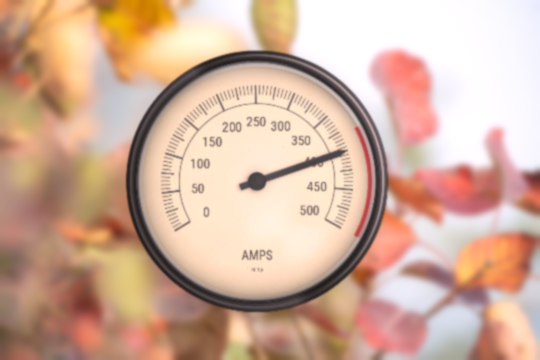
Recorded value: 400 A
